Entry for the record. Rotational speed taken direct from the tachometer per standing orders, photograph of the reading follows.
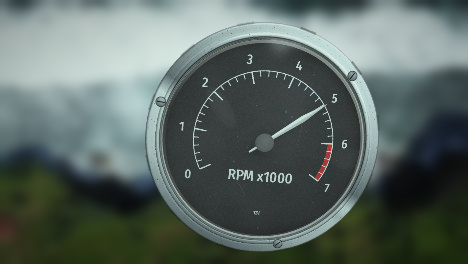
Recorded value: 5000 rpm
